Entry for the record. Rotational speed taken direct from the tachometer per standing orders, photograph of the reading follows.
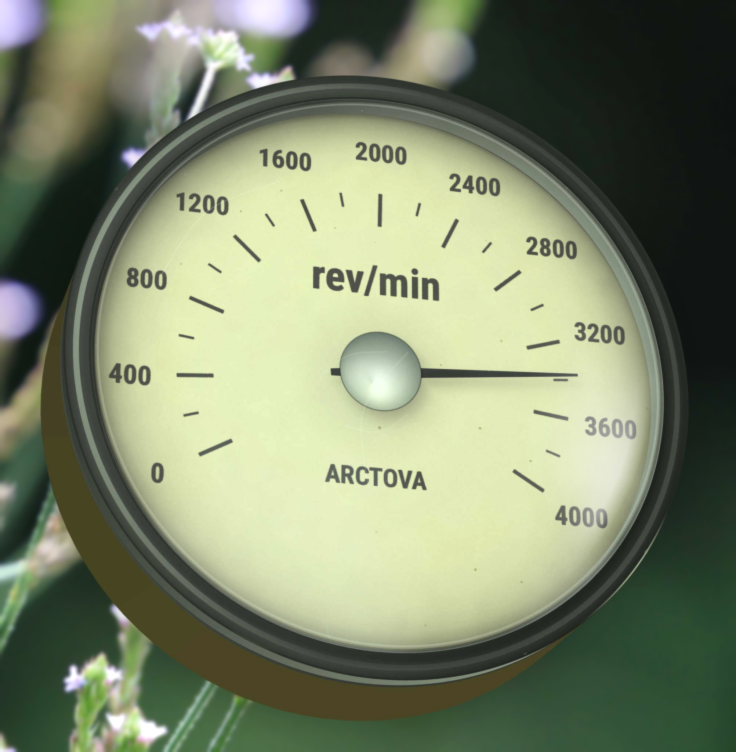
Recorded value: 3400 rpm
